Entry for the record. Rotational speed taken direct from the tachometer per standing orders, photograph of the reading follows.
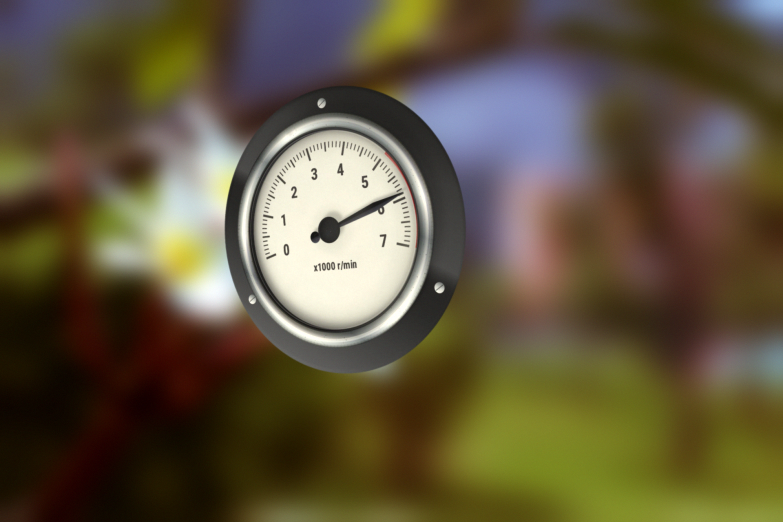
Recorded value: 5900 rpm
